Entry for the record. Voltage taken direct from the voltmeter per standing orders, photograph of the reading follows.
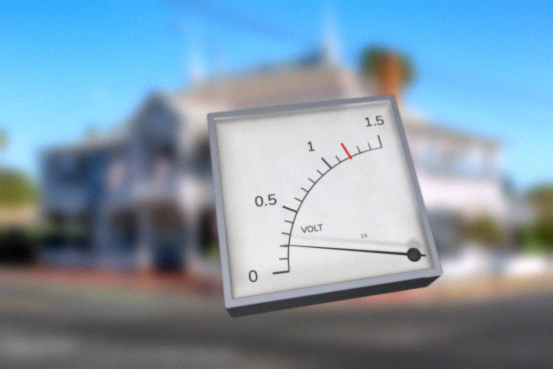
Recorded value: 0.2 V
